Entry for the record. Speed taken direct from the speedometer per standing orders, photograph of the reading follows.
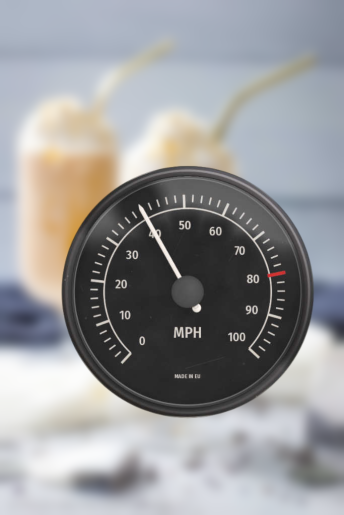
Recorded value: 40 mph
